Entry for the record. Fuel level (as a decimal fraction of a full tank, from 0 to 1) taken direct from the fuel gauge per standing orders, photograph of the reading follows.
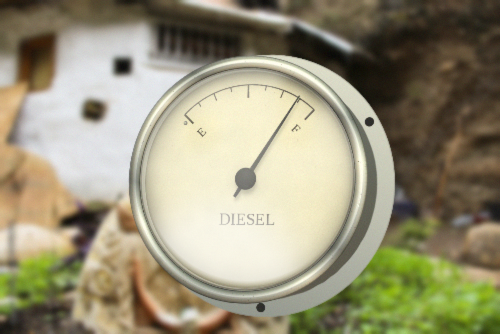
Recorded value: 0.875
